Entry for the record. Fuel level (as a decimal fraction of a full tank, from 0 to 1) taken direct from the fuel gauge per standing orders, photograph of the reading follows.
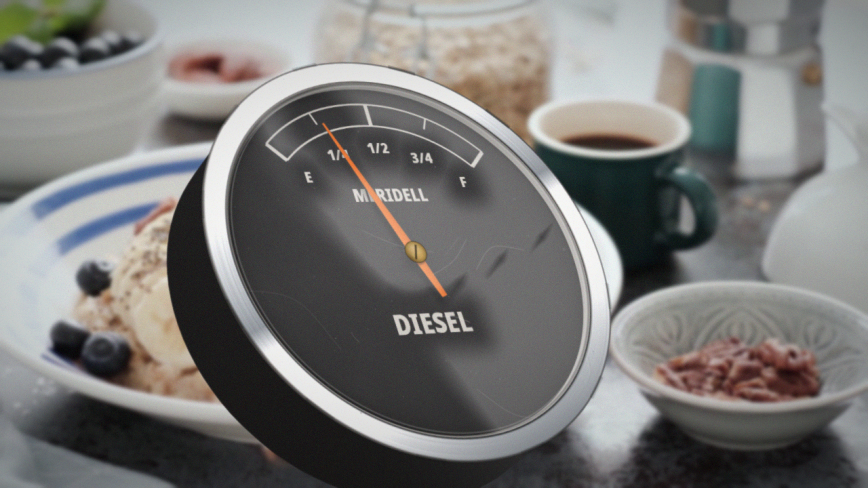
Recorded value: 0.25
